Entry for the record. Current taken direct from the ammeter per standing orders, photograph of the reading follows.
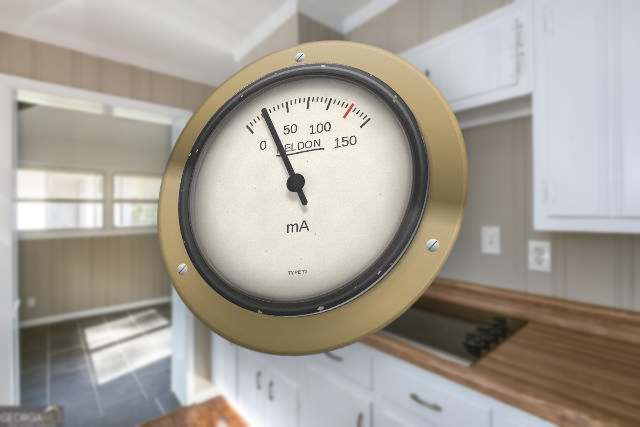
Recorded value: 25 mA
